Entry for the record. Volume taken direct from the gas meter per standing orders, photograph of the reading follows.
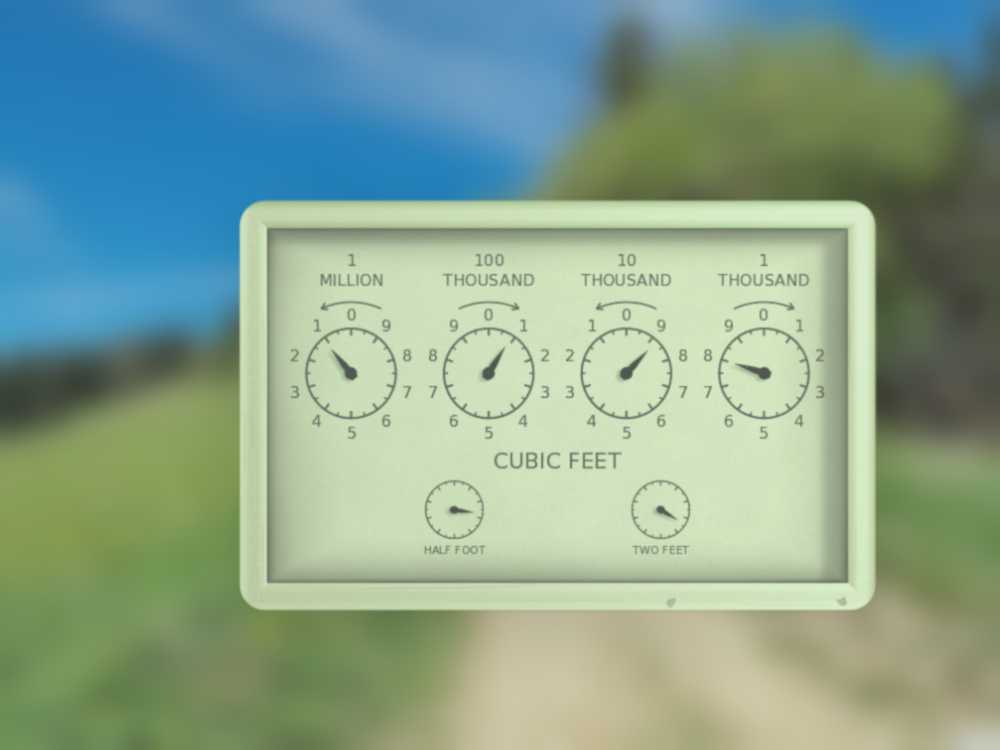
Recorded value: 108800 ft³
